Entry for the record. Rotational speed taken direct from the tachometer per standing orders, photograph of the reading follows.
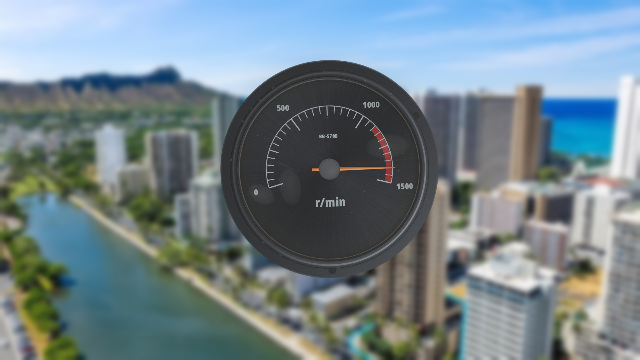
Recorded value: 1400 rpm
